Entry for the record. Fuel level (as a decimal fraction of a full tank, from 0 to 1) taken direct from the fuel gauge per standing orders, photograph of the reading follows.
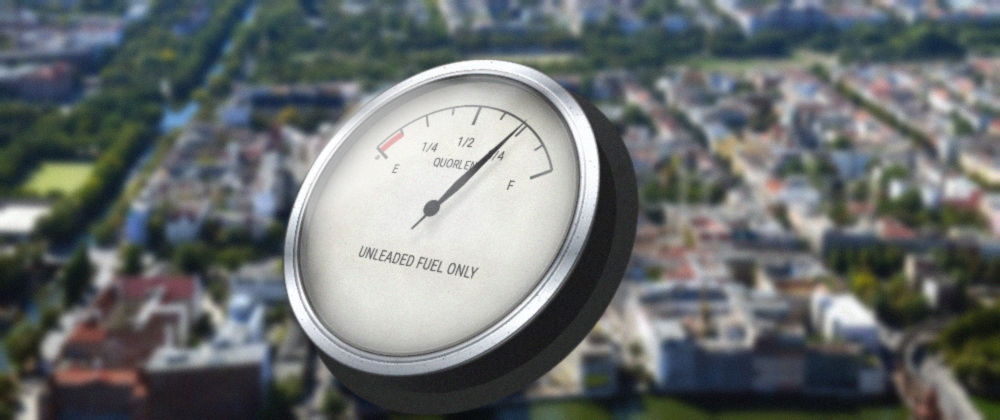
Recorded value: 0.75
